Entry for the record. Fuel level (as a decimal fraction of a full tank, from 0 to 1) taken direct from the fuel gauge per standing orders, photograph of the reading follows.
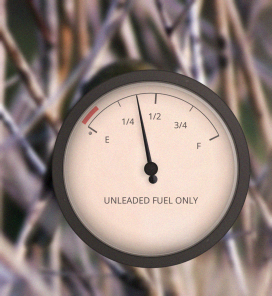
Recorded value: 0.375
